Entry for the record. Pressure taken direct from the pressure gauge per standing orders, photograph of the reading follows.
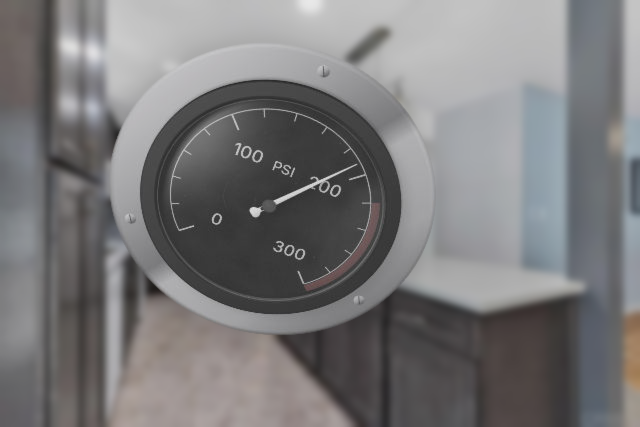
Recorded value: 190 psi
